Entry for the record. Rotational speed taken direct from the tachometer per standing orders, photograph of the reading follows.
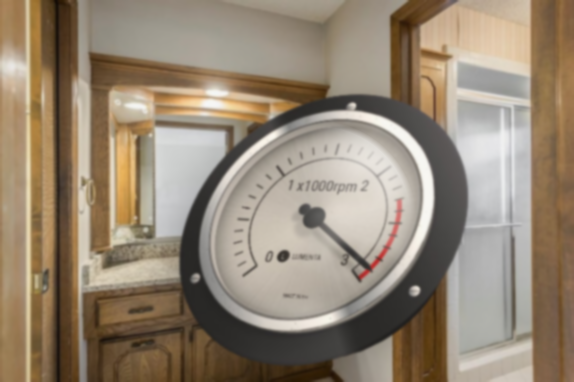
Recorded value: 2900 rpm
